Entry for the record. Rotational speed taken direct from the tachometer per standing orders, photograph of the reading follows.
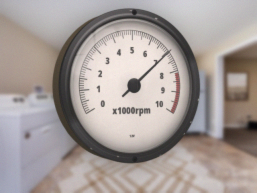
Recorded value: 7000 rpm
